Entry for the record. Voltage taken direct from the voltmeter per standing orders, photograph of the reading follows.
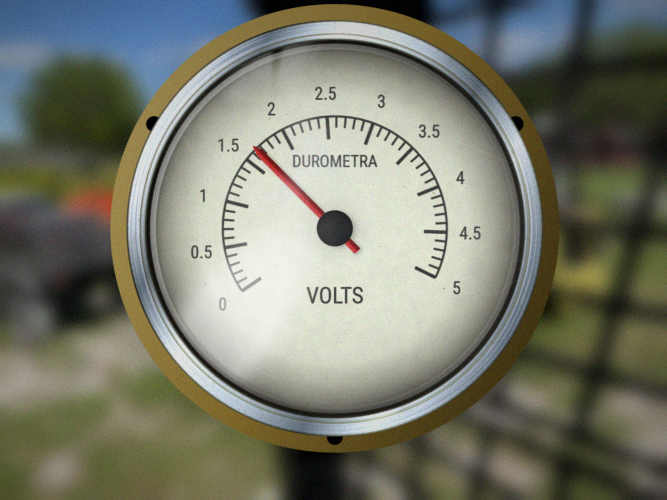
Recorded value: 1.65 V
